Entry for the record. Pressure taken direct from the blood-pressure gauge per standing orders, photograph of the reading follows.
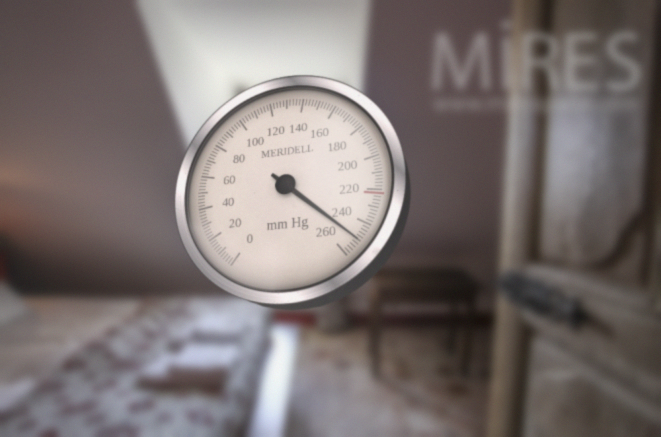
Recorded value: 250 mmHg
